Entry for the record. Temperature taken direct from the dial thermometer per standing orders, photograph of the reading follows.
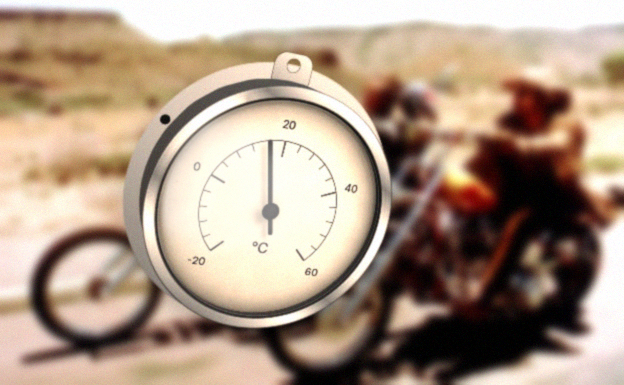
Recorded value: 16 °C
